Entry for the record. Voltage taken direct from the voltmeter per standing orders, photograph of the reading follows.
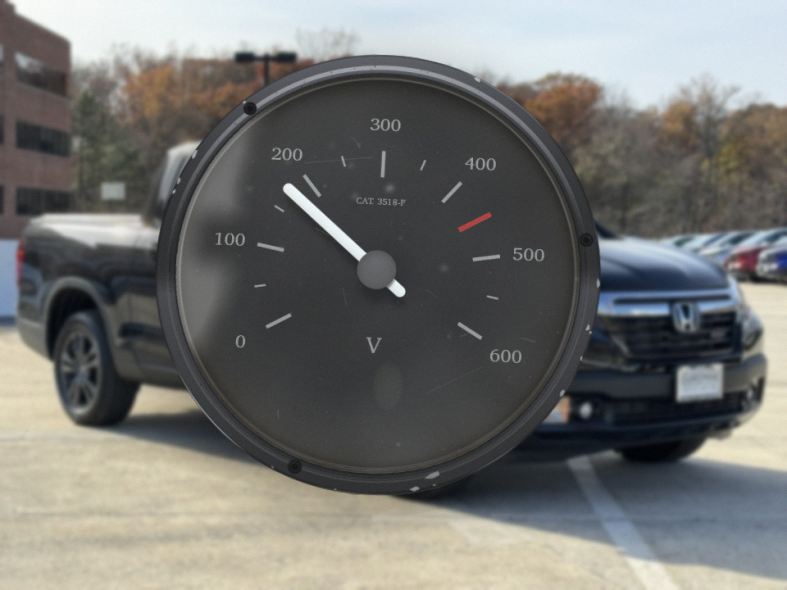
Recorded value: 175 V
